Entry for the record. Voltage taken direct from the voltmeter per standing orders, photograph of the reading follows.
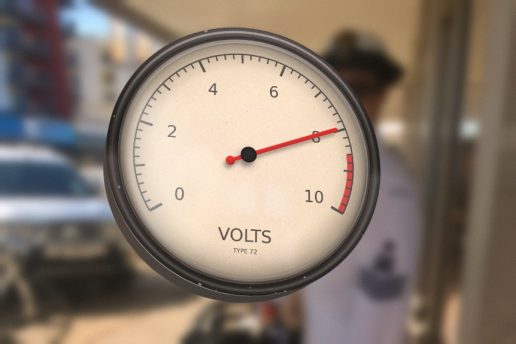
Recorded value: 8 V
